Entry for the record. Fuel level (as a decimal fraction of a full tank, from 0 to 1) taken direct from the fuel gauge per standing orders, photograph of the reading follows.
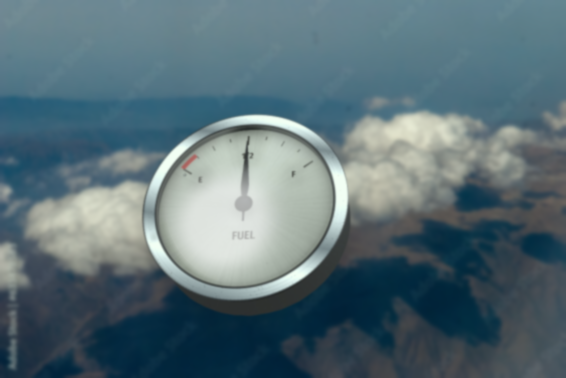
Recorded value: 0.5
